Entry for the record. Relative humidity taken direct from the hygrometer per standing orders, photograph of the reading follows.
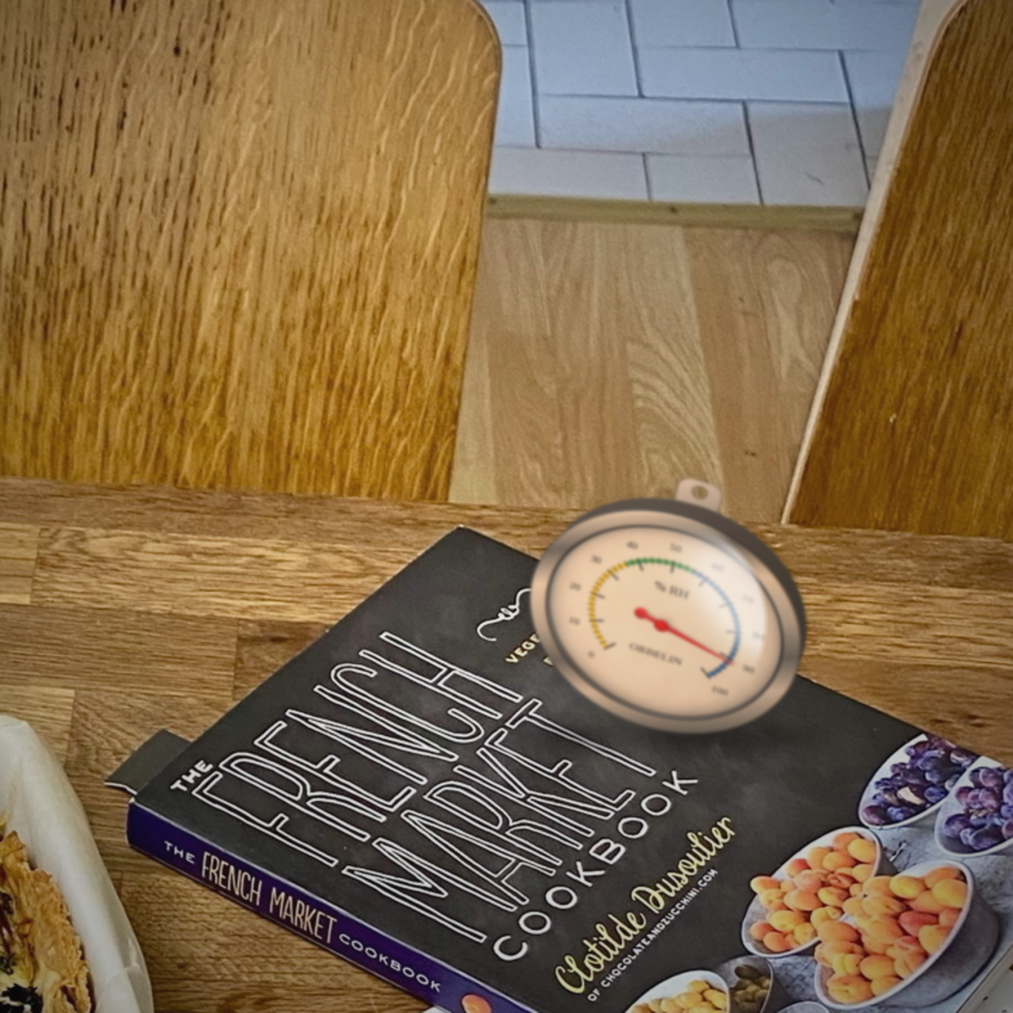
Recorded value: 90 %
